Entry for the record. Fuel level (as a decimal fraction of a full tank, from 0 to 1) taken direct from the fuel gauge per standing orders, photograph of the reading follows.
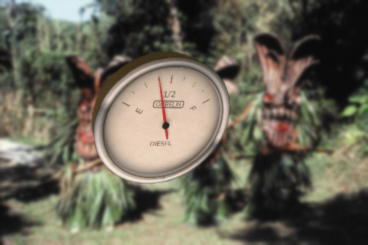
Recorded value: 0.375
